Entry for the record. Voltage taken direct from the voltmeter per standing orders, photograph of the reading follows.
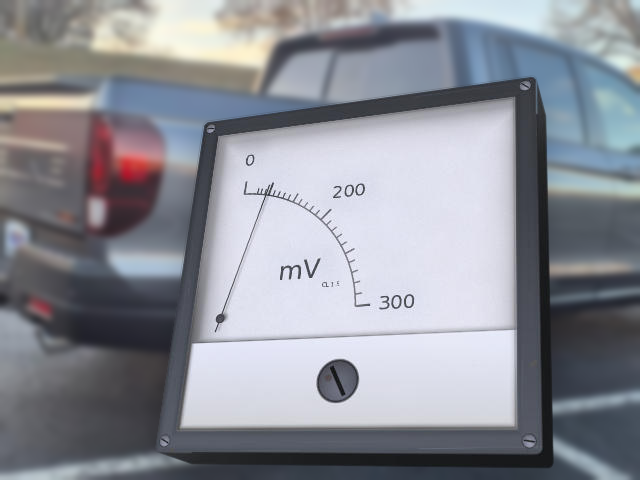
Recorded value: 100 mV
